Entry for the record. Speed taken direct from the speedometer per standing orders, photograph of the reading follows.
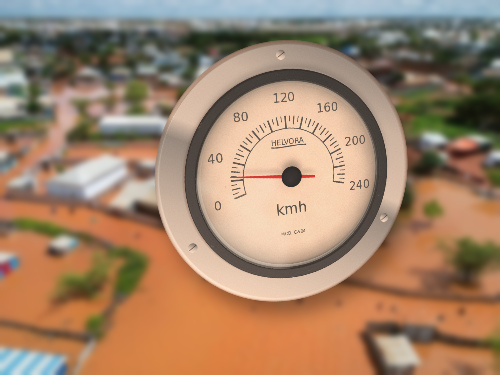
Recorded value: 25 km/h
